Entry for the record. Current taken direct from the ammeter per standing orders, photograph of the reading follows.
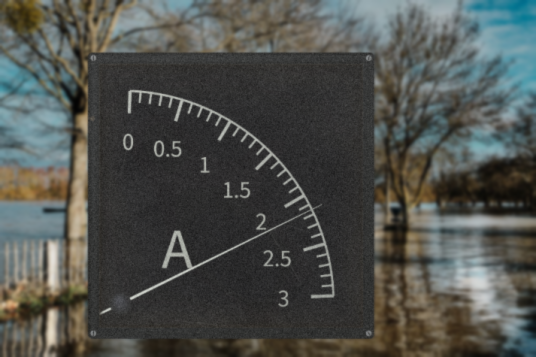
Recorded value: 2.15 A
